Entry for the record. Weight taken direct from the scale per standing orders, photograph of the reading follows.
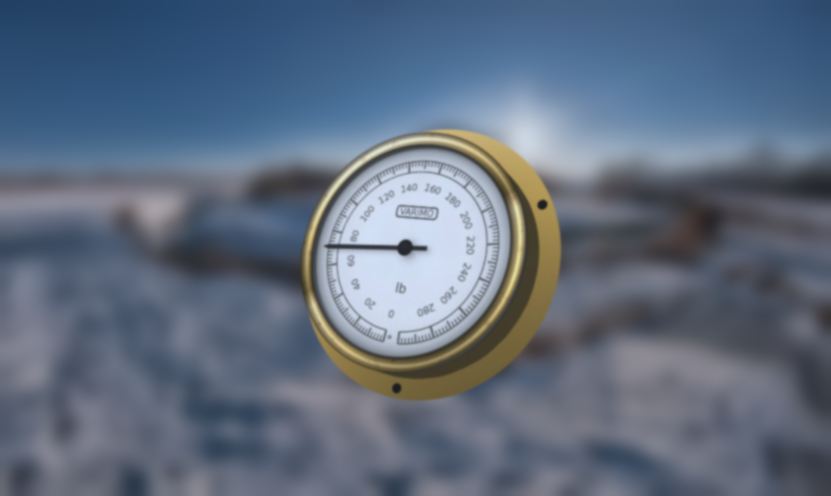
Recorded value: 70 lb
